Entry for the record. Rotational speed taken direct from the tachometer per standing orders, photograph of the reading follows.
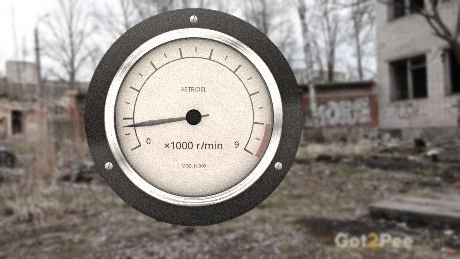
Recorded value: 750 rpm
